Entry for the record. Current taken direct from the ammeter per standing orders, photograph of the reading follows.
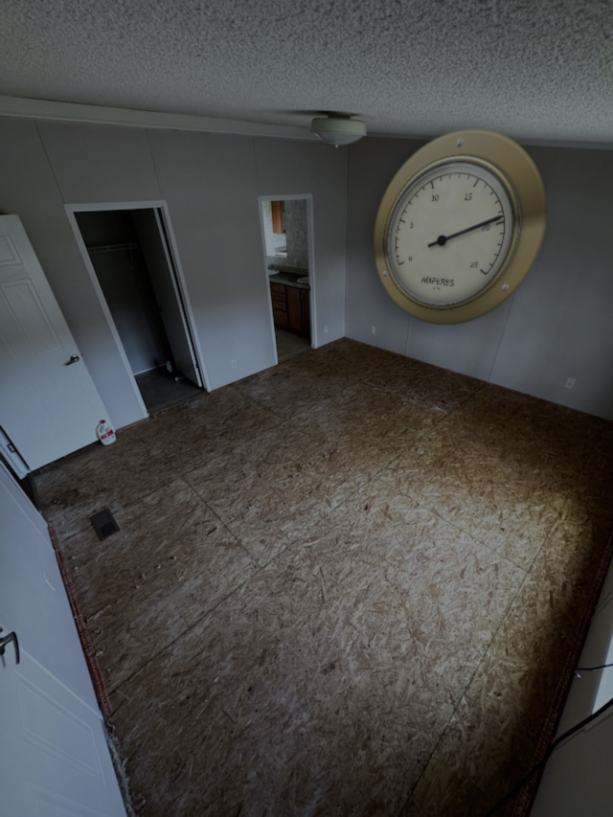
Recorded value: 19.5 A
